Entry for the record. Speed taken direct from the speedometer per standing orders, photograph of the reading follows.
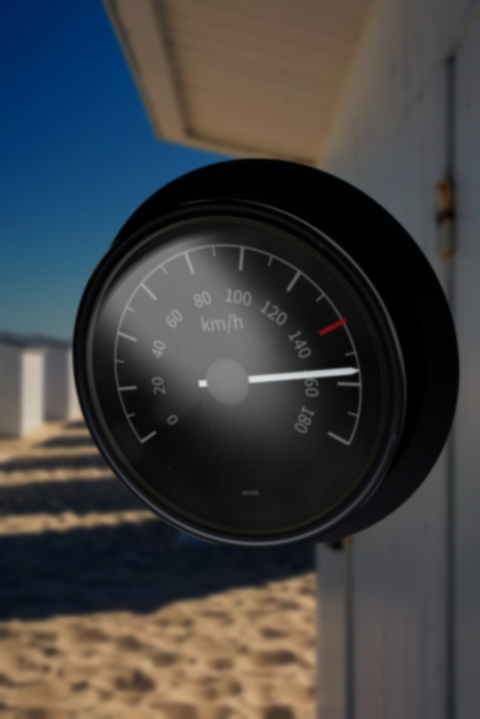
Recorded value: 155 km/h
